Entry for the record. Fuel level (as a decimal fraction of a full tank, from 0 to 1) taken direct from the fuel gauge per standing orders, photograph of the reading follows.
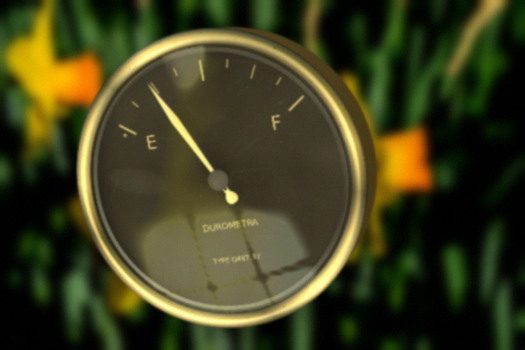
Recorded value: 0.25
